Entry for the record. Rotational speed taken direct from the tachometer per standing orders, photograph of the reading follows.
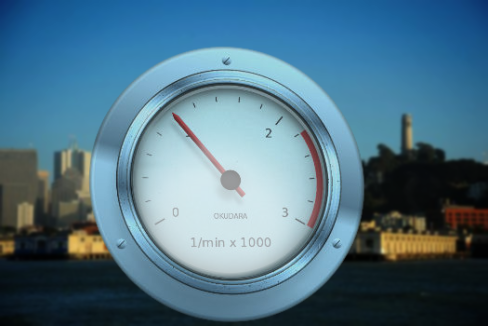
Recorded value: 1000 rpm
